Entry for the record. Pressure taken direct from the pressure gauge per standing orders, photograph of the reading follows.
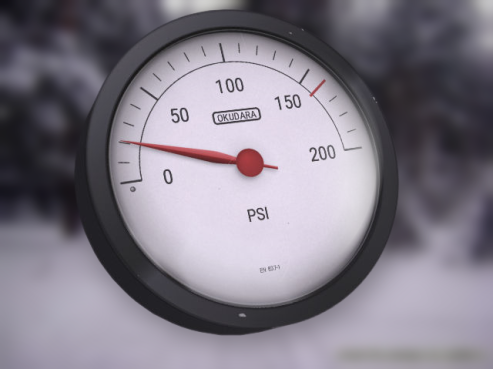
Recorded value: 20 psi
